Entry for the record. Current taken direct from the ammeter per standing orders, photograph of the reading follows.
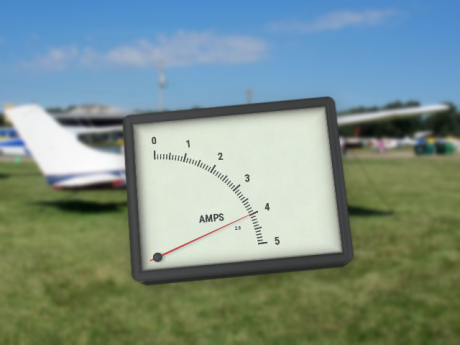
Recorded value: 4 A
